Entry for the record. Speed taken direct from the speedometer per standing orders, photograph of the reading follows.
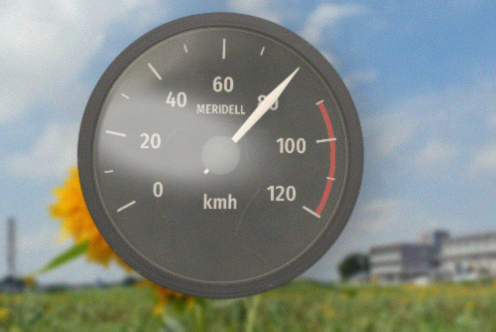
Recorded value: 80 km/h
